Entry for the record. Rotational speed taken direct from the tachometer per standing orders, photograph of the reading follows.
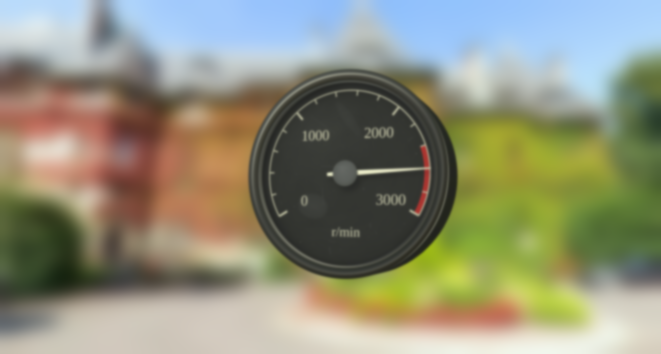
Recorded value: 2600 rpm
